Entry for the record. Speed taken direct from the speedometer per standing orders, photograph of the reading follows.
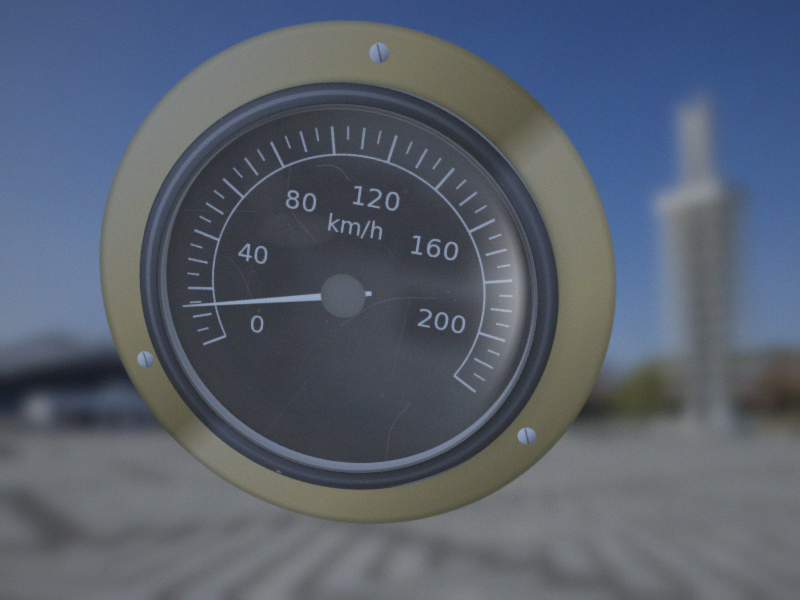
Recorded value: 15 km/h
